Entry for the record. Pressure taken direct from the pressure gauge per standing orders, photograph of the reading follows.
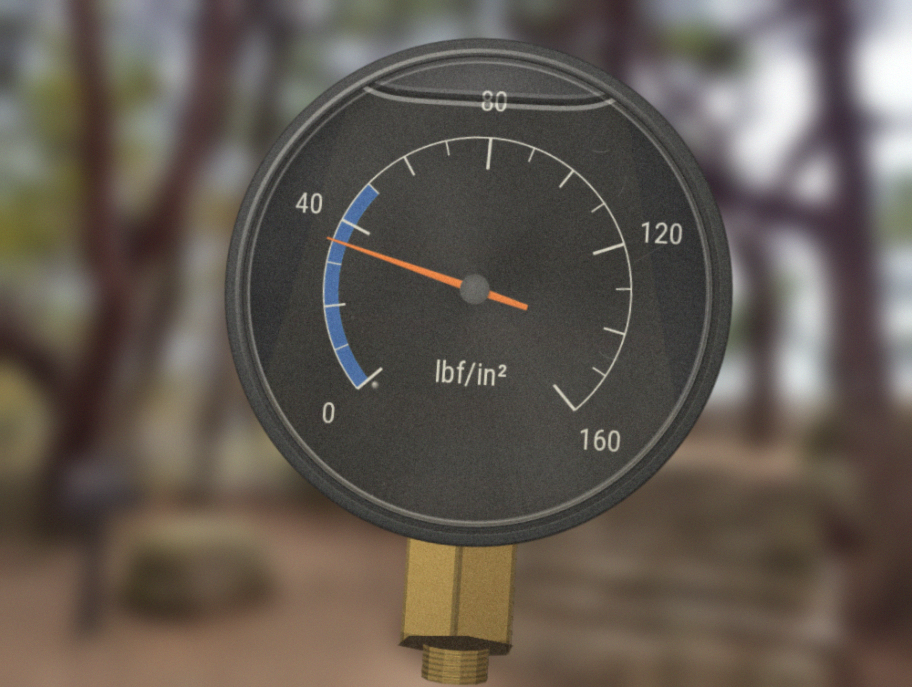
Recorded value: 35 psi
